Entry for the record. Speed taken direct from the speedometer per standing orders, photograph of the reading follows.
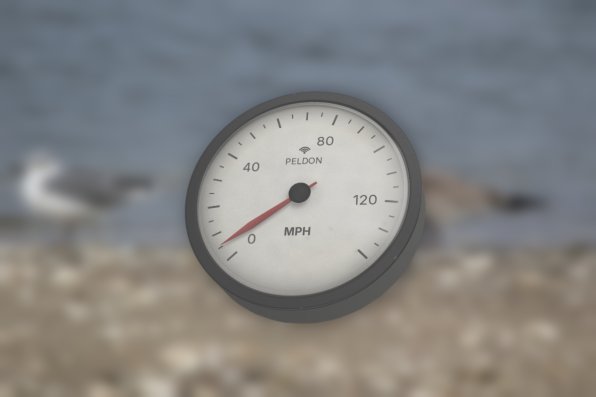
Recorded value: 5 mph
